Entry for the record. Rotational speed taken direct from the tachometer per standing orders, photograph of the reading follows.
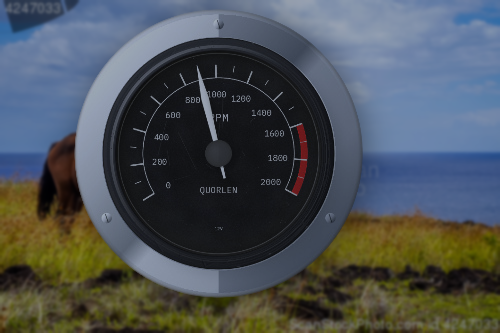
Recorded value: 900 rpm
